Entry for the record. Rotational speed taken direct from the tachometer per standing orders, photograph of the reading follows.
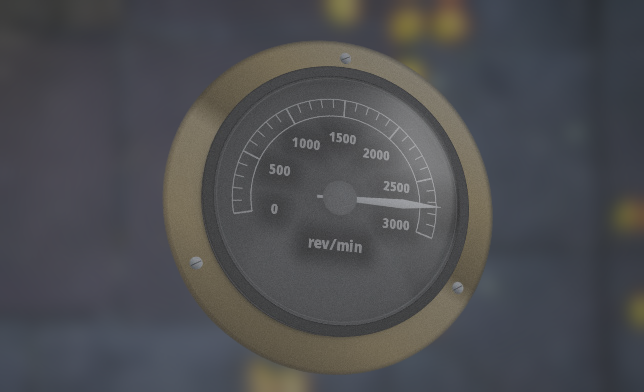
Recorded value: 2750 rpm
